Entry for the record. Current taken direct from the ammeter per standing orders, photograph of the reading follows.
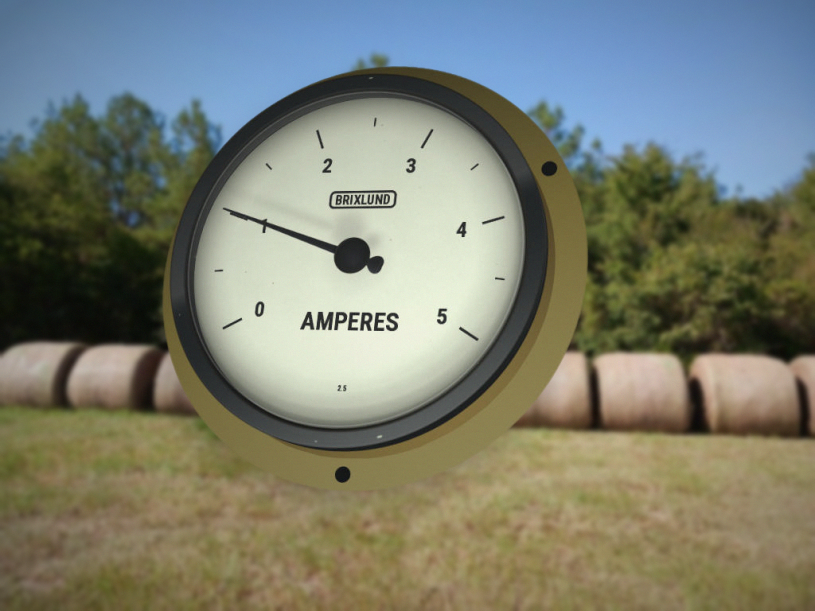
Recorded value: 1 A
